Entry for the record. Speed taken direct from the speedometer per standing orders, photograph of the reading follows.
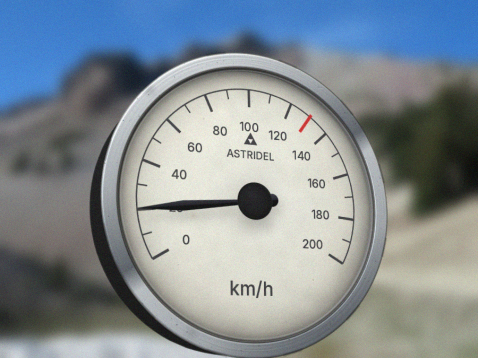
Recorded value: 20 km/h
